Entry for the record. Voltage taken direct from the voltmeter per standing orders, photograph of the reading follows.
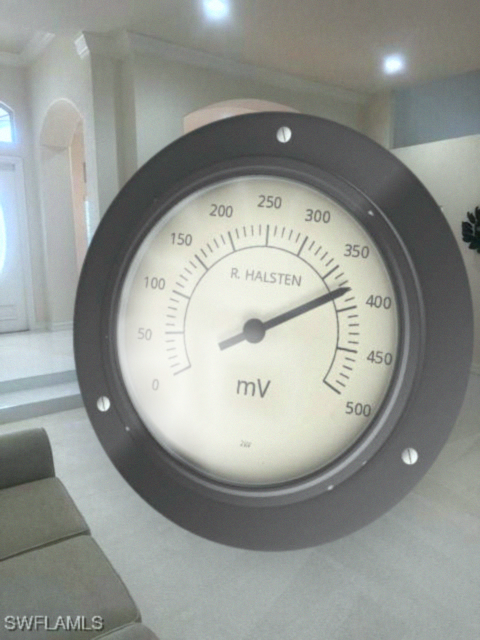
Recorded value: 380 mV
